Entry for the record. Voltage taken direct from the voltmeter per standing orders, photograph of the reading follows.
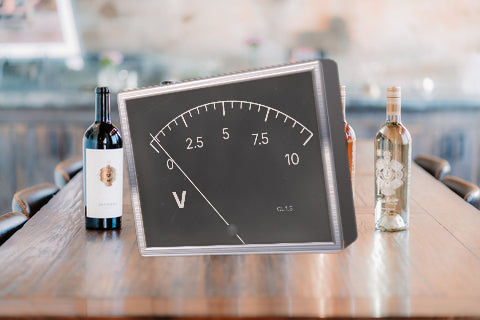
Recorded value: 0.5 V
